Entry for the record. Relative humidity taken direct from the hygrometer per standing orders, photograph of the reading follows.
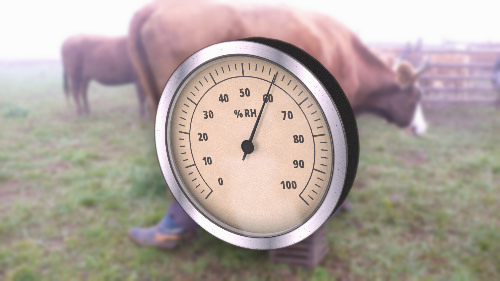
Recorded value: 60 %
